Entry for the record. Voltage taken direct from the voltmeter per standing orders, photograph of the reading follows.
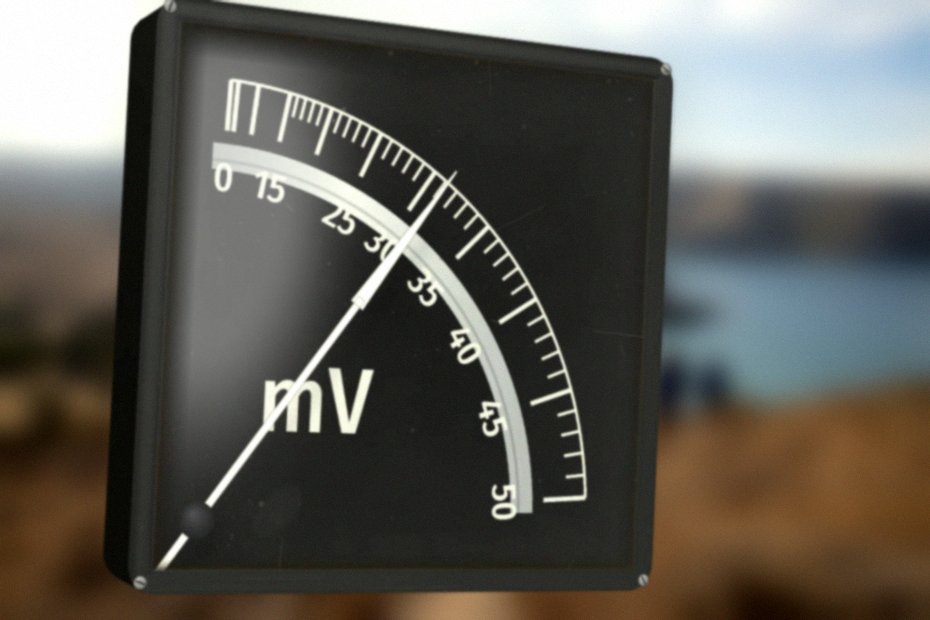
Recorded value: 31 mV
